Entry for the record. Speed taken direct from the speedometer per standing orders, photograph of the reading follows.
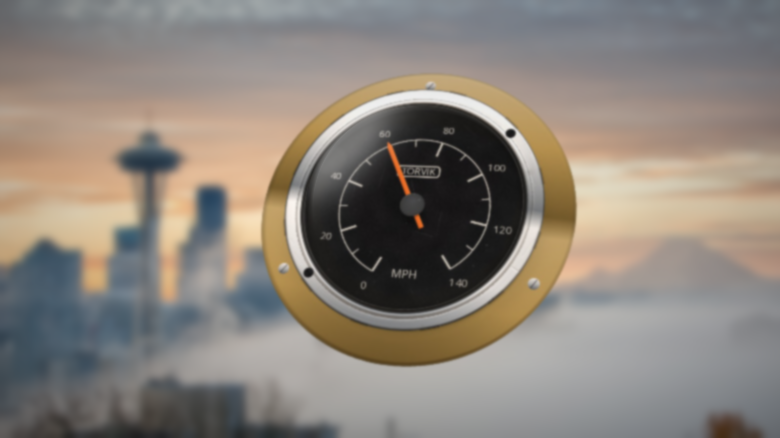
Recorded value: 60 mph
